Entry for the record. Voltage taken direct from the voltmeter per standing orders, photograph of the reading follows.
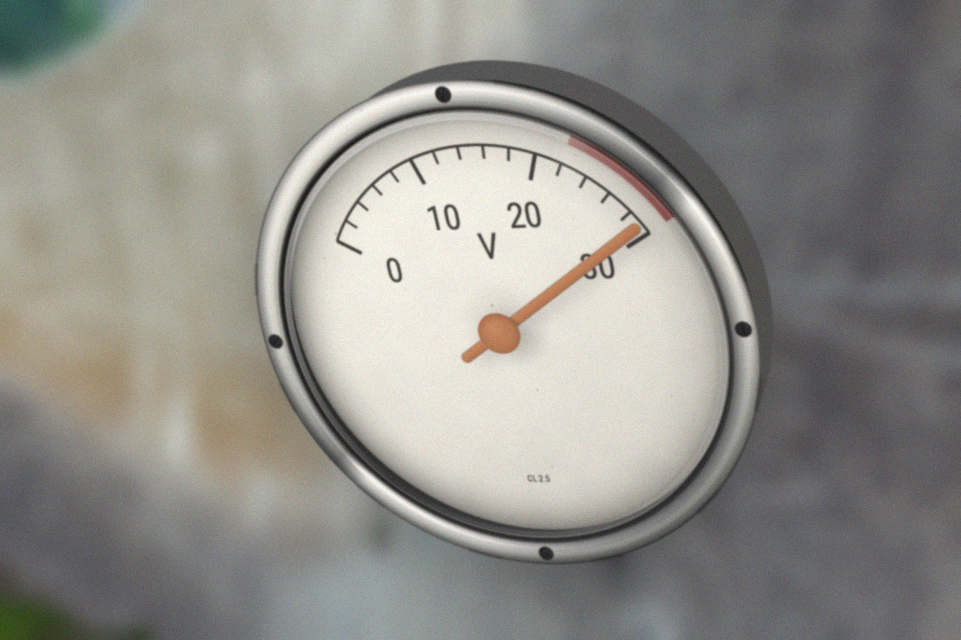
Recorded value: 29 V
